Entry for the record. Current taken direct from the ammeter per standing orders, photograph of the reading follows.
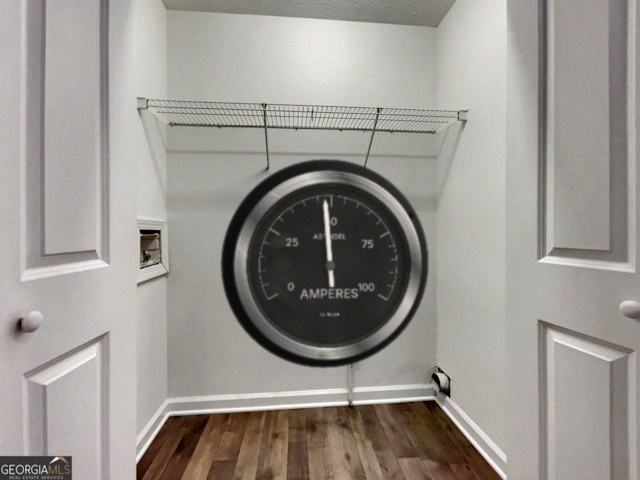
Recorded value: 47.5 A
